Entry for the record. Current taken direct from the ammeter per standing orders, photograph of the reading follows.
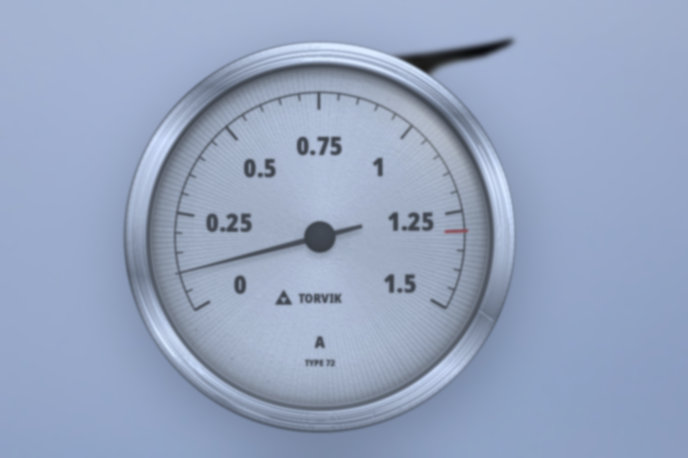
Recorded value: 0.1 A
